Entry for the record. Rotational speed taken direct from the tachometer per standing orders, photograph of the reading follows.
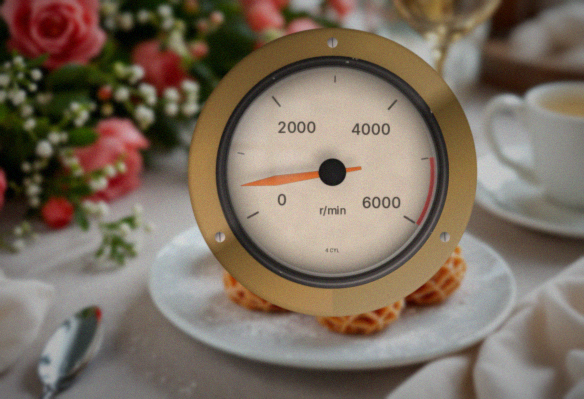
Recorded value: 500 rpm
